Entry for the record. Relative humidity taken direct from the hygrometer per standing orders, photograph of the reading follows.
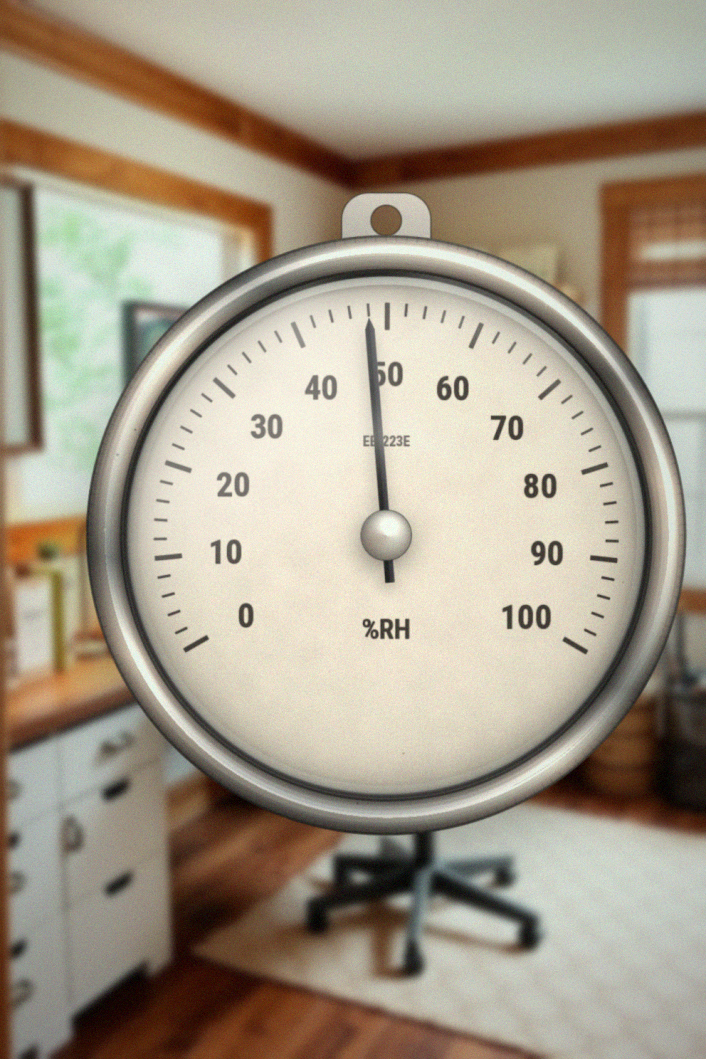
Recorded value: 48 %
